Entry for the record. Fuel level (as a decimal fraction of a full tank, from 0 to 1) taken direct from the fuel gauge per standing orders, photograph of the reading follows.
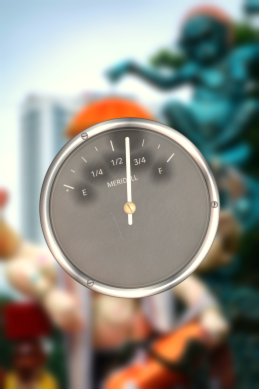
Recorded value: 0.625
